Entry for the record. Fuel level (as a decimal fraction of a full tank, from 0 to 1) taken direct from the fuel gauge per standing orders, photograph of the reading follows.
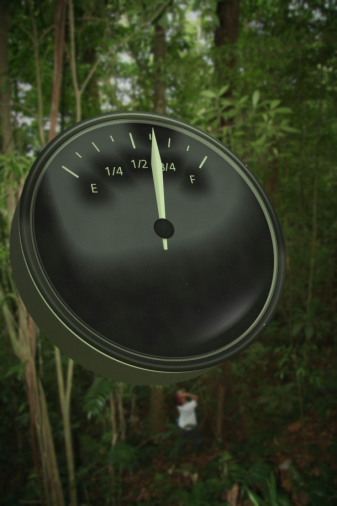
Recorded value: 0.625
